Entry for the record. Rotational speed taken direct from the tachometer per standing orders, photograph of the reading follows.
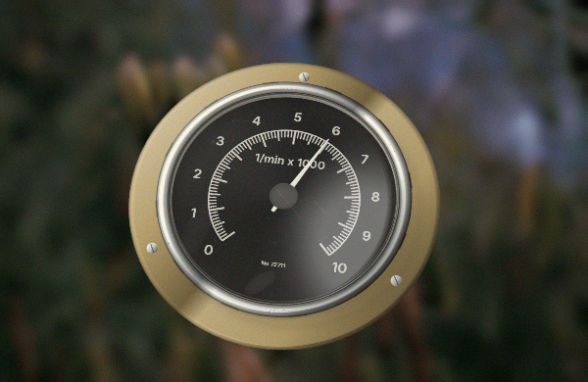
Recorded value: 6000 rpm
